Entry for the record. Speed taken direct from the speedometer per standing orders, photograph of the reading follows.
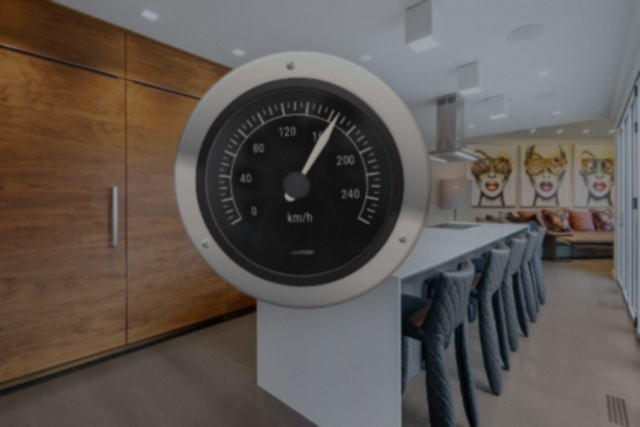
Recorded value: 165 km/h
